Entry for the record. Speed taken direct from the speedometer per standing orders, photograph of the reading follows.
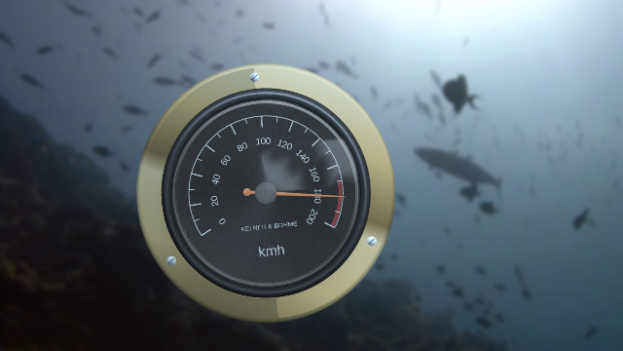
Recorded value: 180 km/h
